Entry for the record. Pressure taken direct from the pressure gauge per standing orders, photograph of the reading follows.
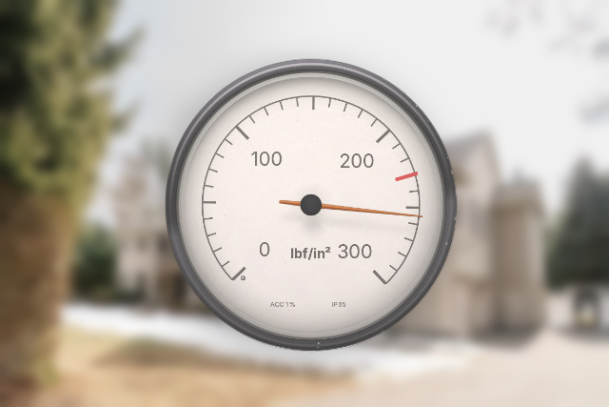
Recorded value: 255 psi
